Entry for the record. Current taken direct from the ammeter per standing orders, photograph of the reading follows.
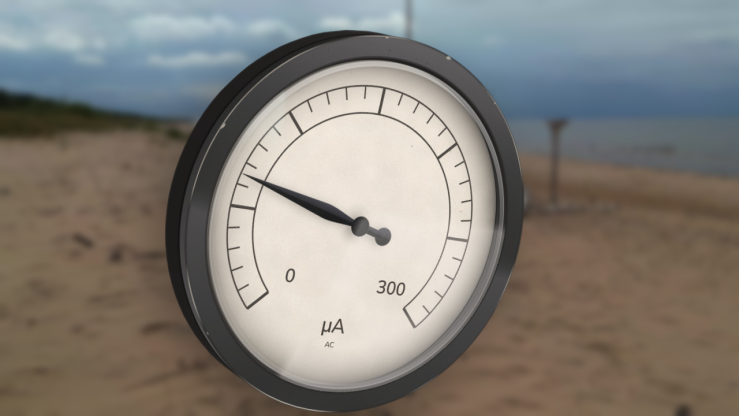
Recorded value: 65 µA
